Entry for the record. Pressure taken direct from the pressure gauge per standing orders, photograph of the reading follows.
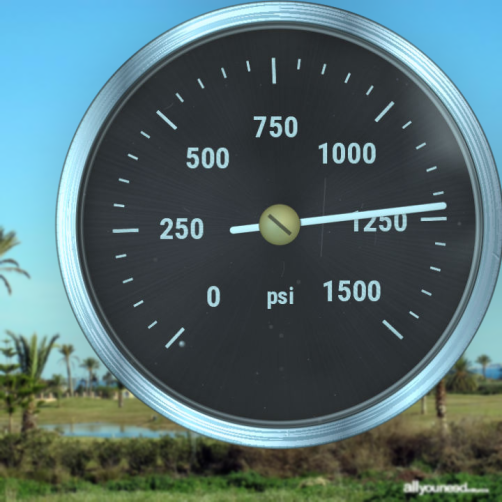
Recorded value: 1225 psi
